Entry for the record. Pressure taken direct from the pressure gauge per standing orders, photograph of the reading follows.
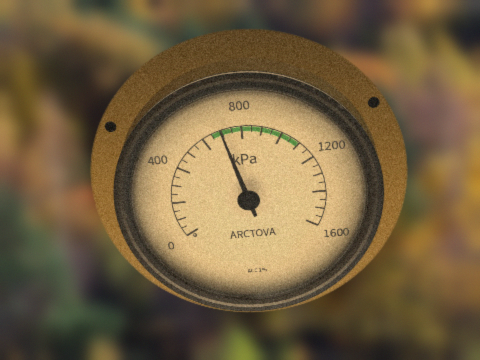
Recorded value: 700 kPa
